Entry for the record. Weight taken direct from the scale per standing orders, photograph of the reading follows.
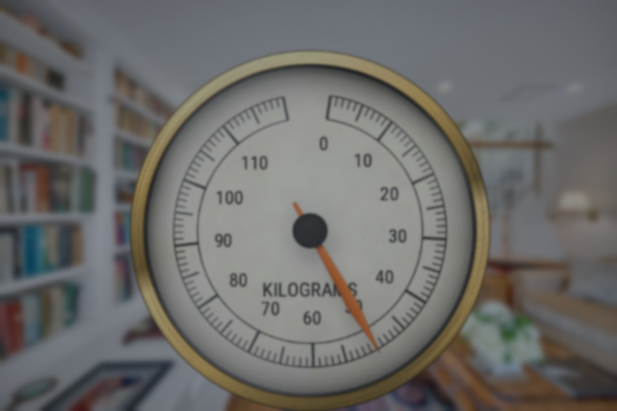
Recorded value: 50 kg
